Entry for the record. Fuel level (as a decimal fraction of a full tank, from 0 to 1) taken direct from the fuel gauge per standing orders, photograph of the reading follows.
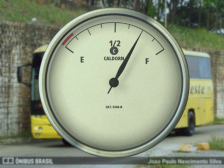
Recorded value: 0.75
